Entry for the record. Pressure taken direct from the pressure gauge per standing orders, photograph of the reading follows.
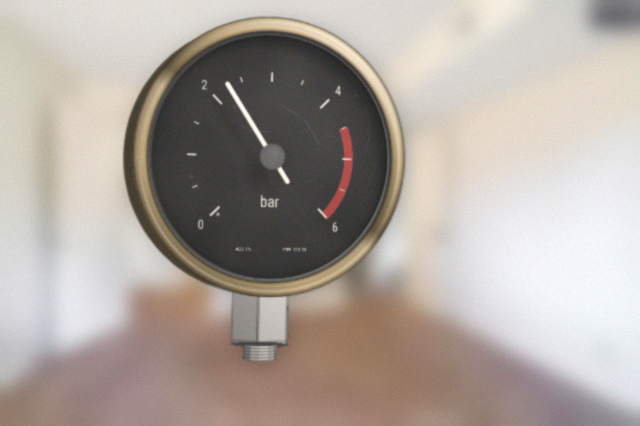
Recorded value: 2.25 bar
